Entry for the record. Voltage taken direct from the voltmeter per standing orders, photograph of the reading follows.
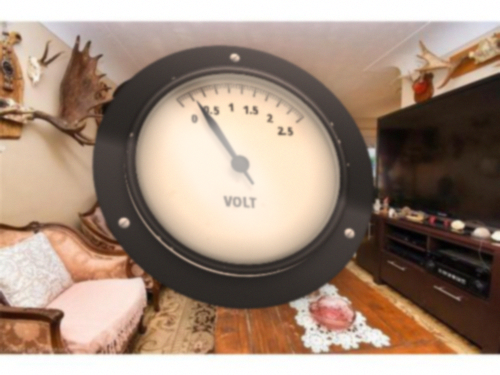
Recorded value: 0.25 V
